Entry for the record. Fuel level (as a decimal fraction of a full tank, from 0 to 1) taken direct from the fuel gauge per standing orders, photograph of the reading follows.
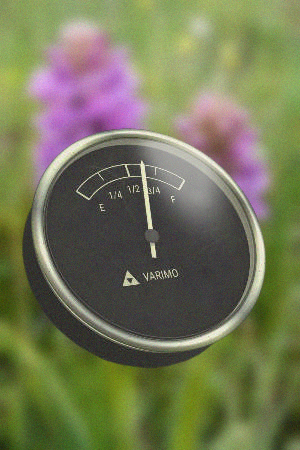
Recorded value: 0.625
